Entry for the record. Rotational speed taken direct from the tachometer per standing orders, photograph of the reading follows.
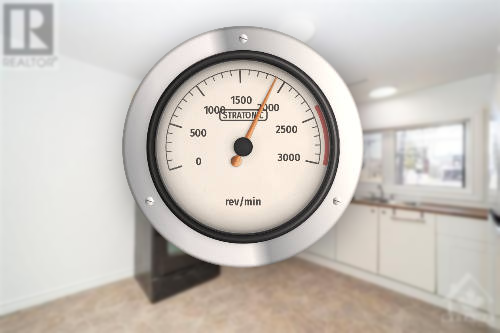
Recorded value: 1900 rpm
